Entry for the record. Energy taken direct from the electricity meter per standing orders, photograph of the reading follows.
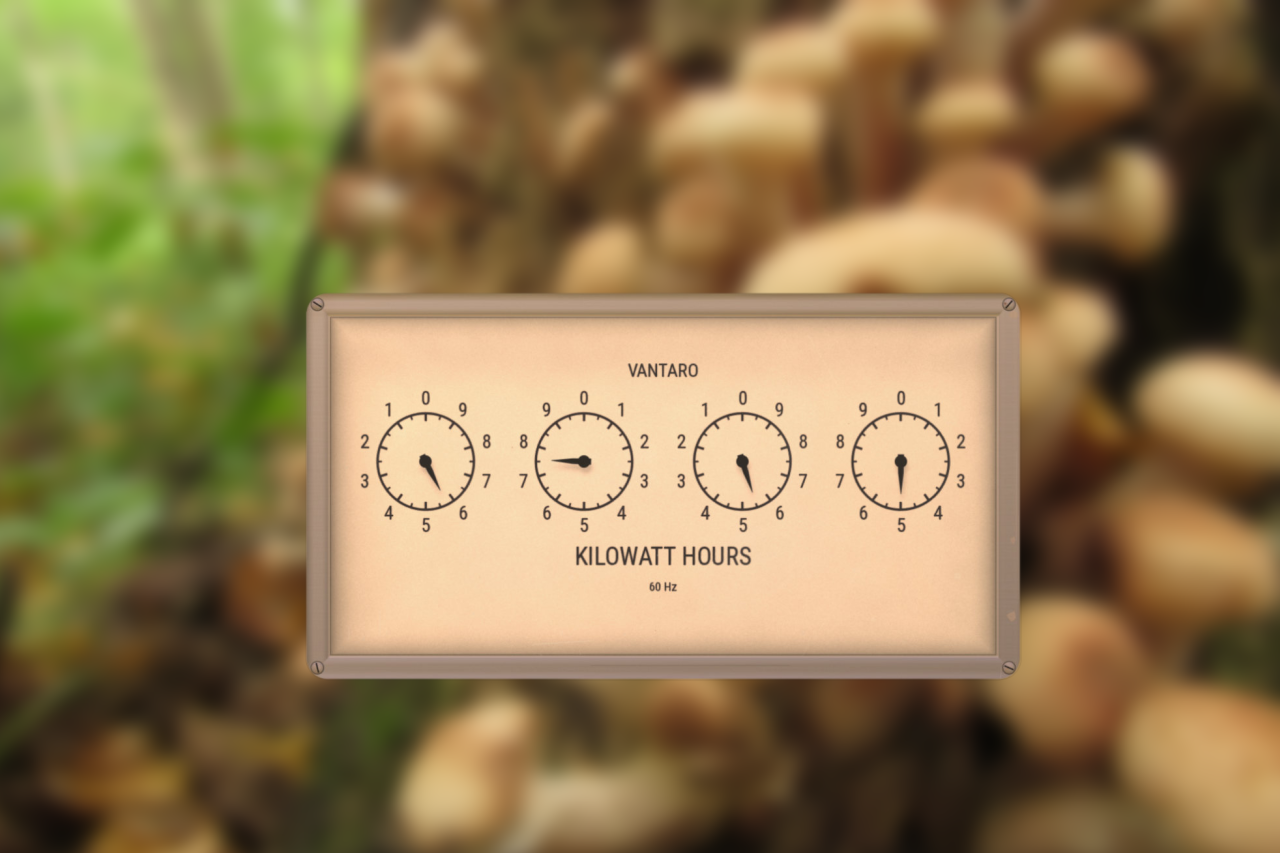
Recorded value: 5755 kWh
